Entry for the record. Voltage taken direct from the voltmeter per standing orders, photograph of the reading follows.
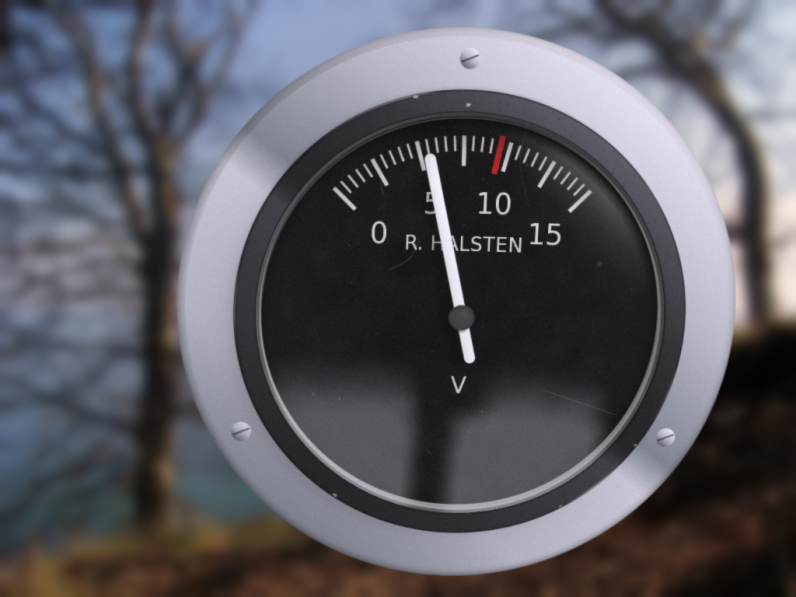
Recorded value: 5.5 V
